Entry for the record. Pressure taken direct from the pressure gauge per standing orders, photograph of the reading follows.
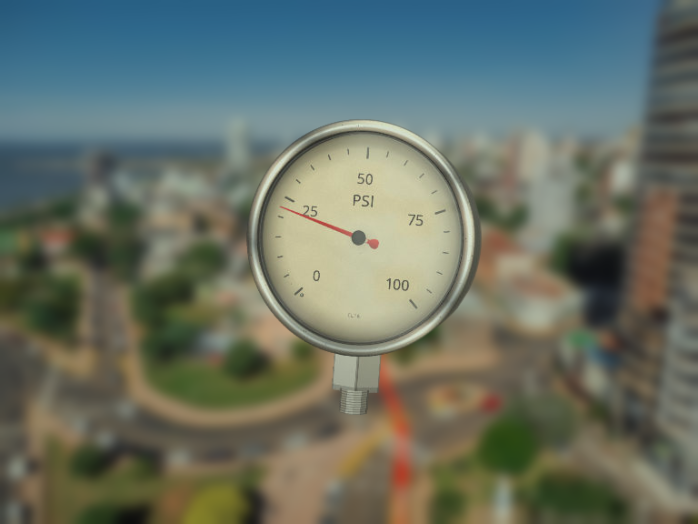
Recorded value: 22.5 psi
